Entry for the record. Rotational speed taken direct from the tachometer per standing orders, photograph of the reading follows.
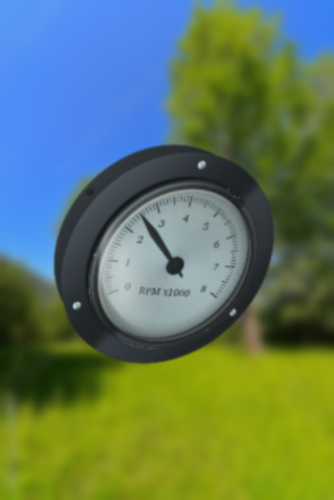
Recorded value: 2500 rpm
